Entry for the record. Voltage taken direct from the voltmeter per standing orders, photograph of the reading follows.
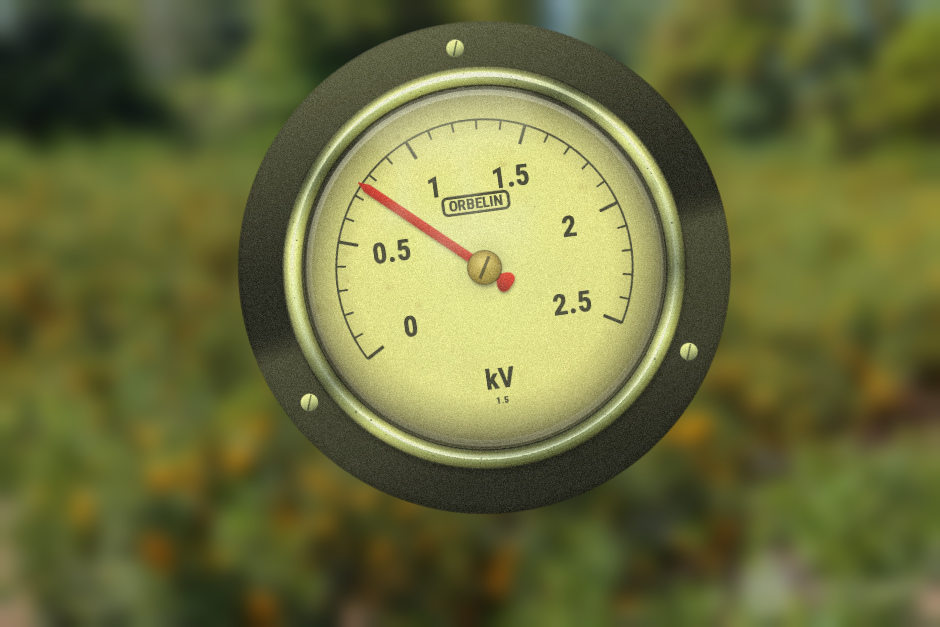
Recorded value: 0.75 kV
